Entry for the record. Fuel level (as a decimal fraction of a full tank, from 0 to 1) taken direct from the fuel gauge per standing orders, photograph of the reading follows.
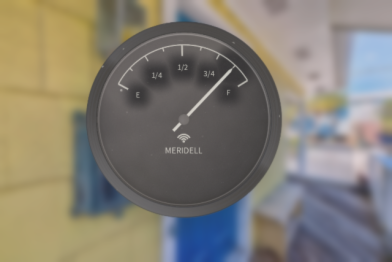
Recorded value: 0.875
